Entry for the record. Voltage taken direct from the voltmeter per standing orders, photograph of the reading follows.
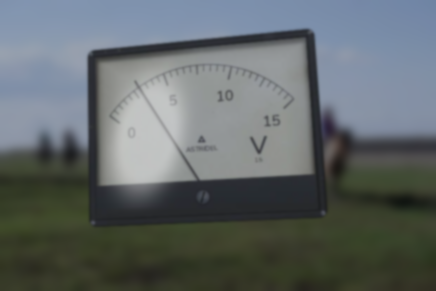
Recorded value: 3 V
